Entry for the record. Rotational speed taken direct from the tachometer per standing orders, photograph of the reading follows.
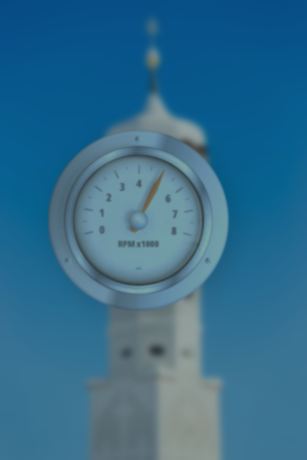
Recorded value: 5000 rpm
